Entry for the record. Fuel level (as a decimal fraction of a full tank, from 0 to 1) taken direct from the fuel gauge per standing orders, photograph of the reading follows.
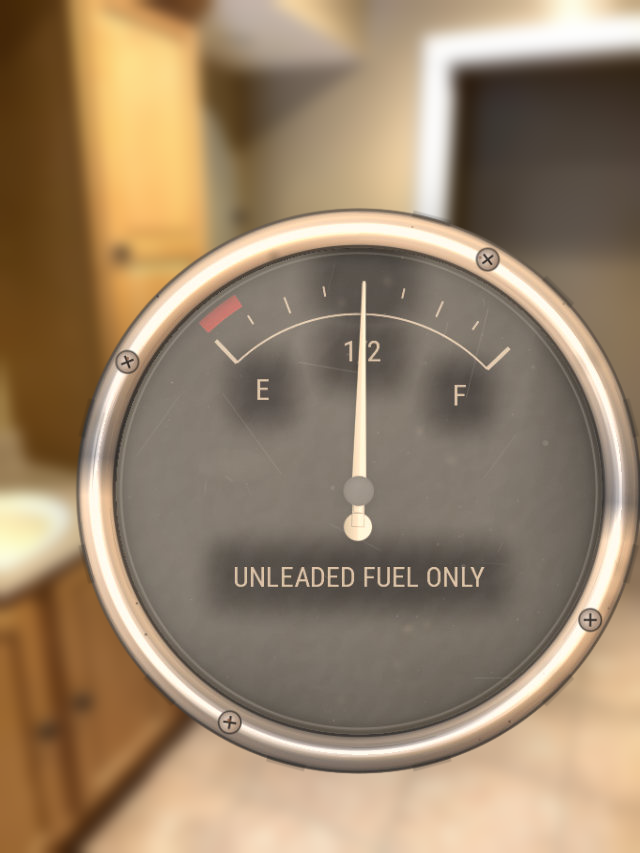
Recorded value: 0.5
